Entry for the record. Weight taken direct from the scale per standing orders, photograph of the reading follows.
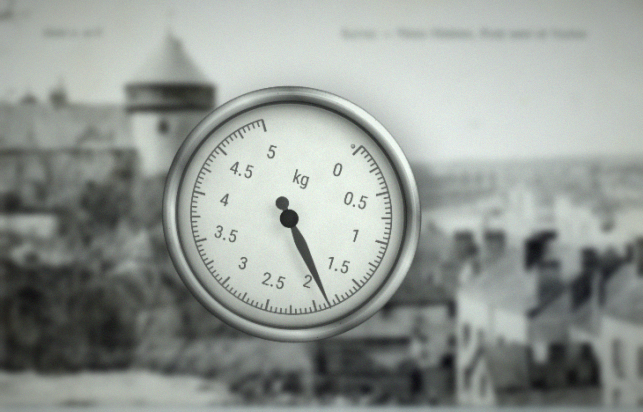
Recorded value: 1.85 kg
